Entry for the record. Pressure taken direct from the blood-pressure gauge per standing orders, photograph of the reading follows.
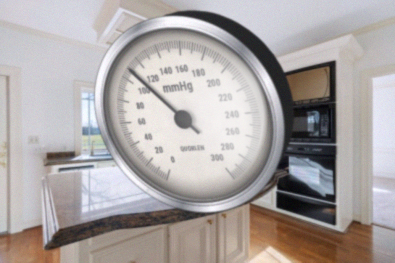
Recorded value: 110 mmHg
